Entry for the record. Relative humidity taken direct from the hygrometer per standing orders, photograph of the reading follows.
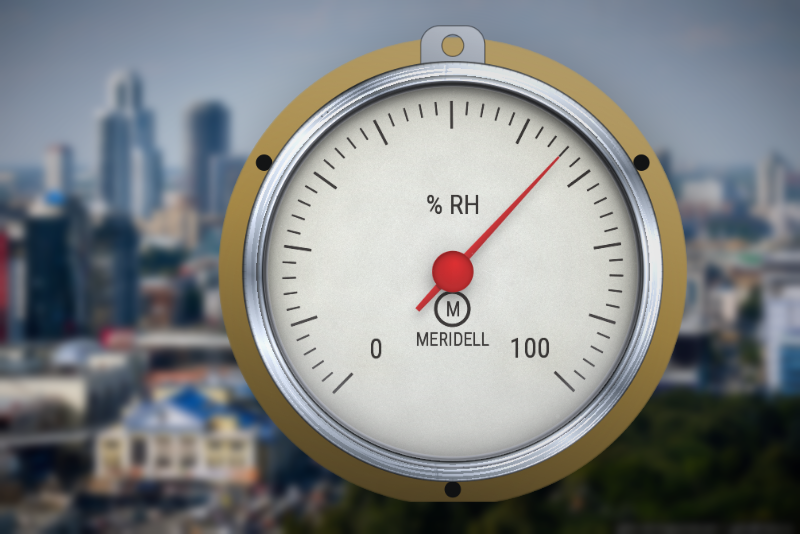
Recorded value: 66 %
